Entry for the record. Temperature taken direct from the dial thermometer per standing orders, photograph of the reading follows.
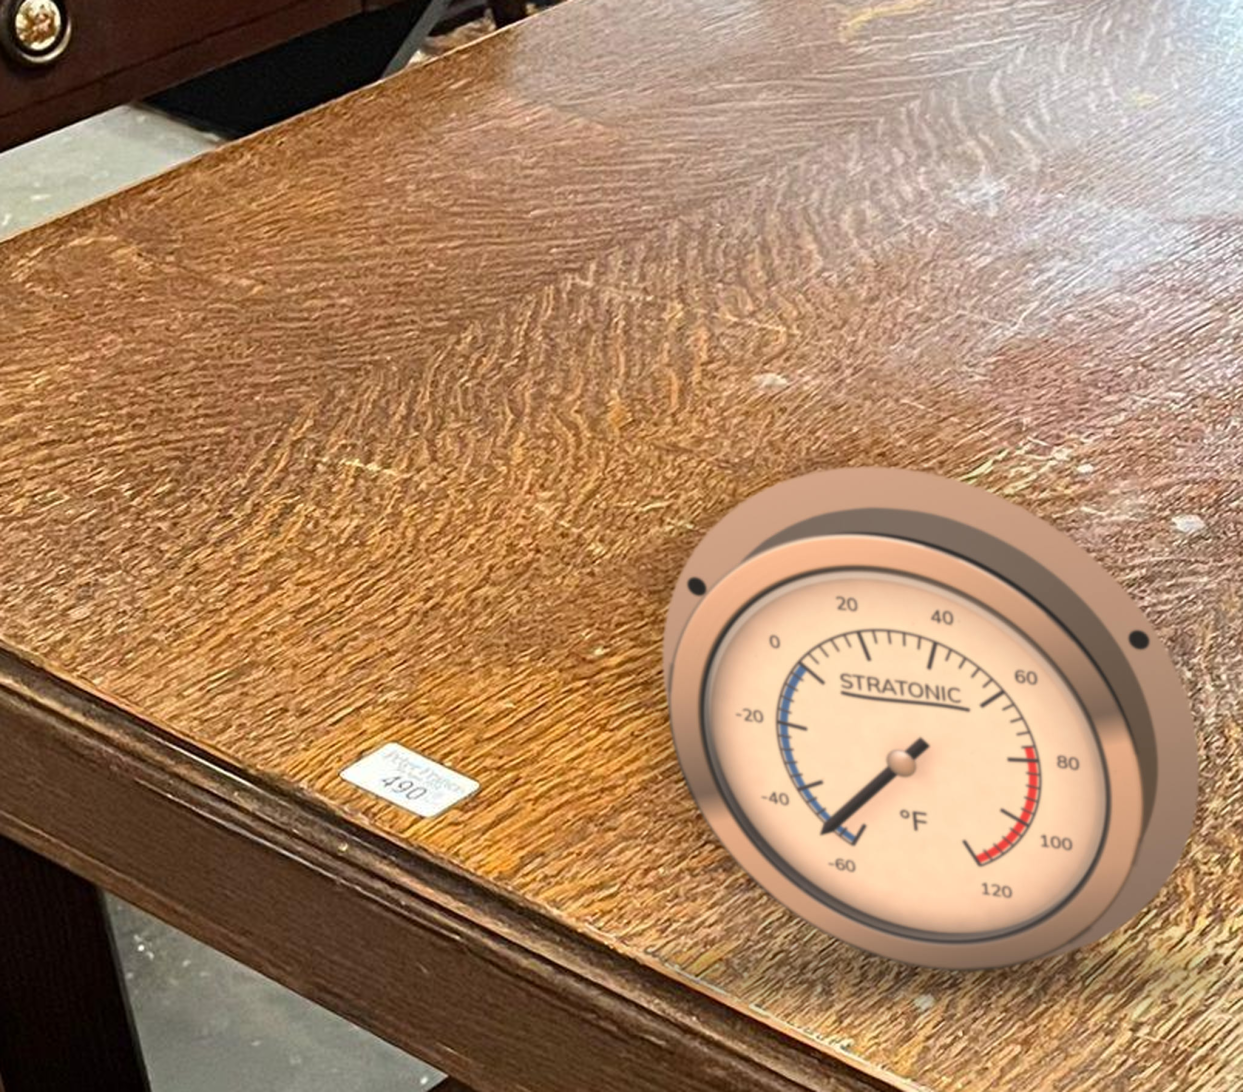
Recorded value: -52 °F
